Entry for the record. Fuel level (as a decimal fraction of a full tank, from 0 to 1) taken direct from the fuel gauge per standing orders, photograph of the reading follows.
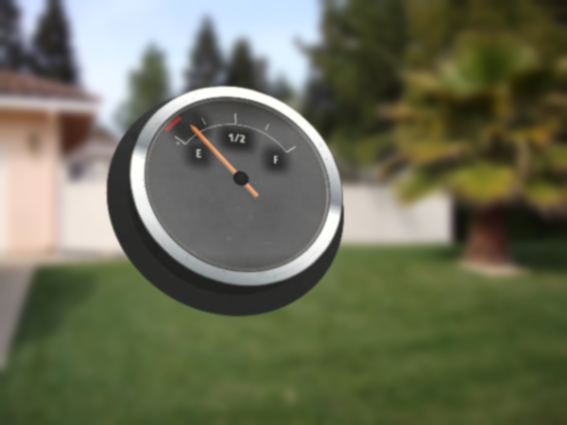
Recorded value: 0.125
